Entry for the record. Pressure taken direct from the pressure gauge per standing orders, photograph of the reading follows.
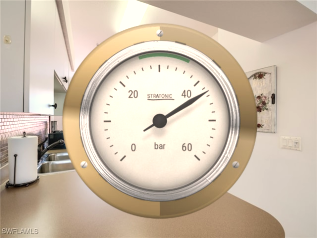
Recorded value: 43 bar
